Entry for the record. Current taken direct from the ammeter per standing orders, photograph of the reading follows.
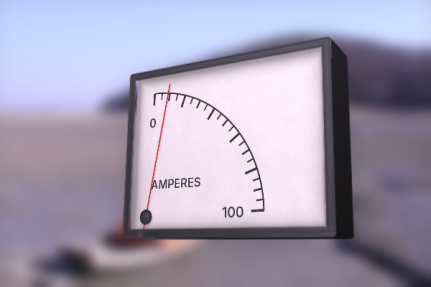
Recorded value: 10 A
